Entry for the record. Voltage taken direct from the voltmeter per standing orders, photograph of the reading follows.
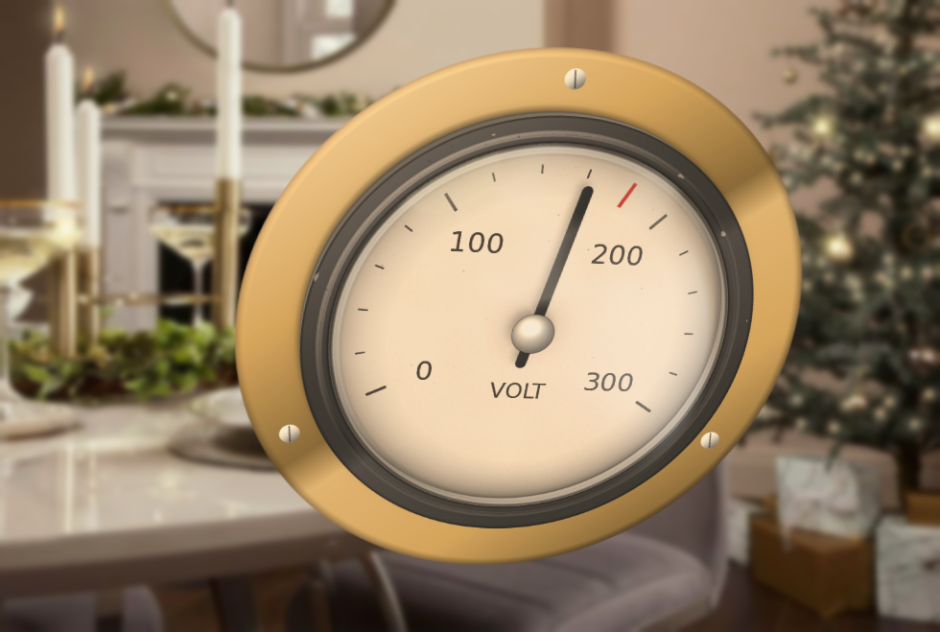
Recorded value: 160 V
